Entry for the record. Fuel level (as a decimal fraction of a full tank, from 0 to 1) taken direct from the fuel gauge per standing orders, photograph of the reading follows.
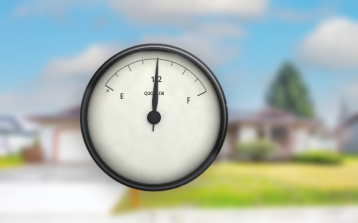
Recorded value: 0.5
